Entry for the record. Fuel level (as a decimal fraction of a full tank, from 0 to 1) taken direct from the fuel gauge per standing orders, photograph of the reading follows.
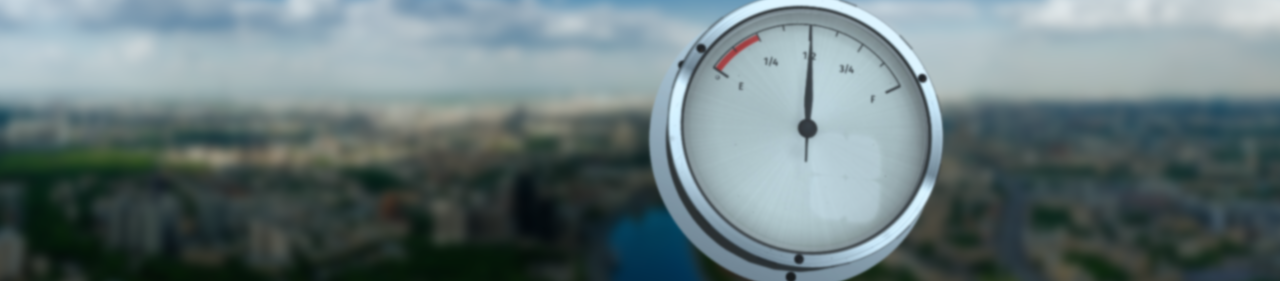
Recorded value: 0.5
